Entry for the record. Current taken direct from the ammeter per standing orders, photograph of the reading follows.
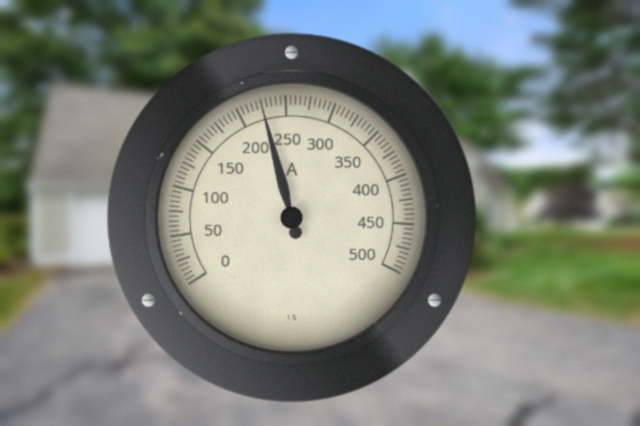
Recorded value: 225 A
